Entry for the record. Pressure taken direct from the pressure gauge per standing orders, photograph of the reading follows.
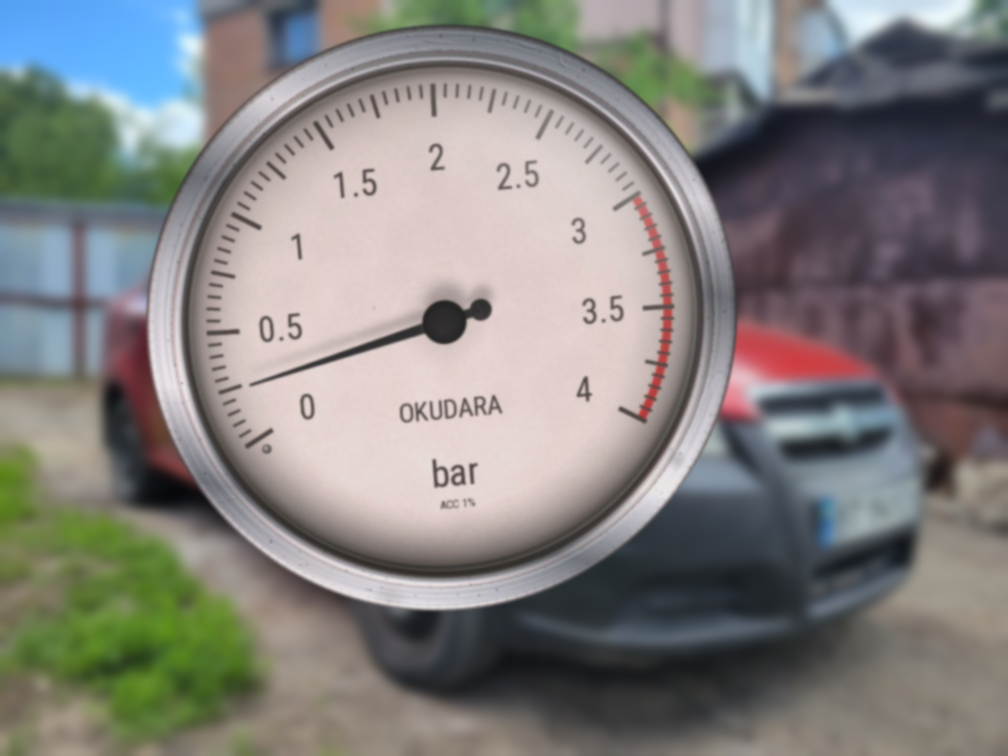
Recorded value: 0.25 bar
